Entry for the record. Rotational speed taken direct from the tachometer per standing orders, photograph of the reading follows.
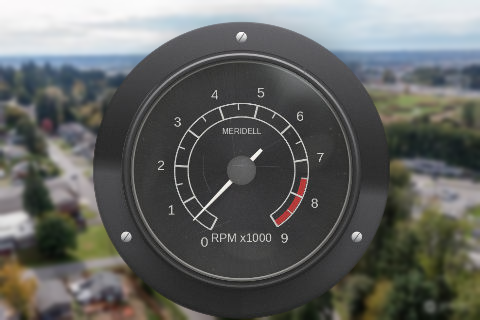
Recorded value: 500 rpm
